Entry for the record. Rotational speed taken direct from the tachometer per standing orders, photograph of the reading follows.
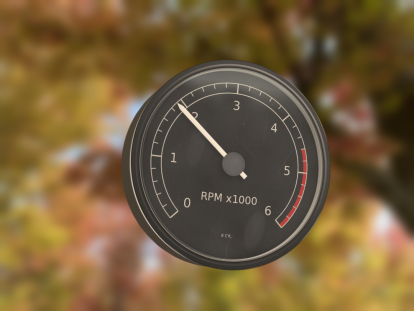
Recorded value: 1900 rpm
